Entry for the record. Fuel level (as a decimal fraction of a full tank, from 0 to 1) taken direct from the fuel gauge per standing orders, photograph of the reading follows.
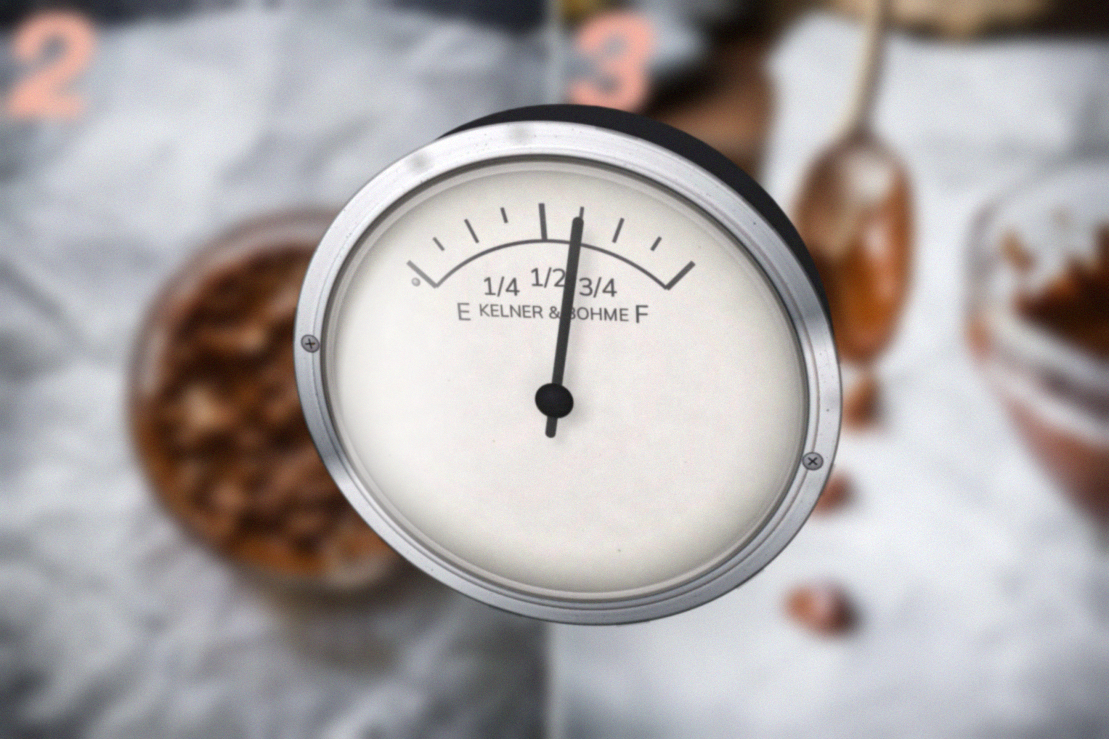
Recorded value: 0.625
